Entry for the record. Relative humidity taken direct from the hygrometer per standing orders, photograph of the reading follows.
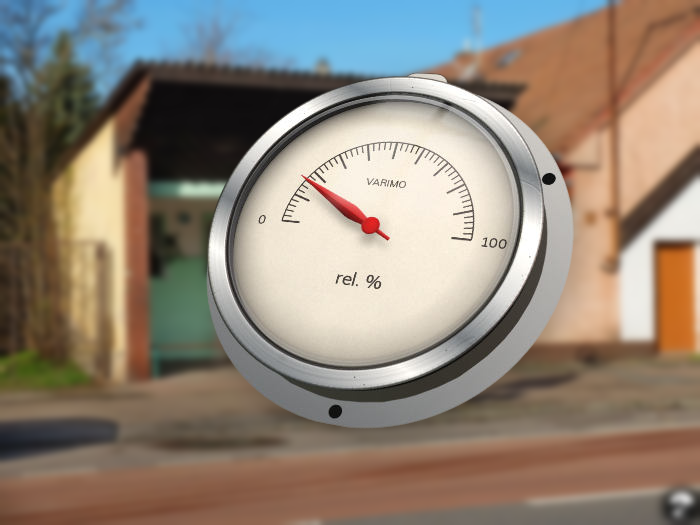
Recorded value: 16 %
